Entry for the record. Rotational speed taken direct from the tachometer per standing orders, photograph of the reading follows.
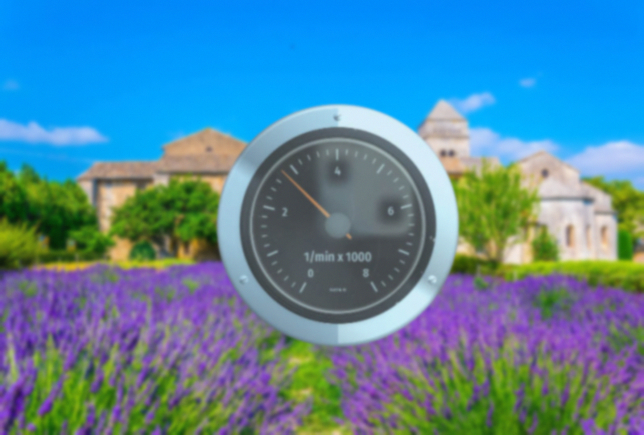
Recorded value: 2800 rpm
